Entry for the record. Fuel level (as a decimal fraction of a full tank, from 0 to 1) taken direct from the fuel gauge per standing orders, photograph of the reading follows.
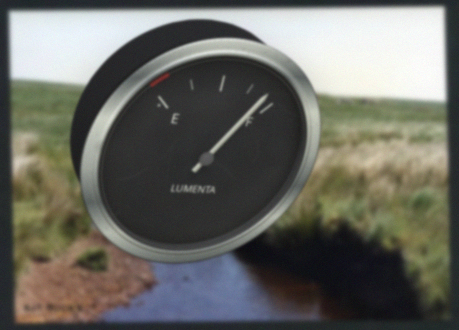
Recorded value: 0.875
